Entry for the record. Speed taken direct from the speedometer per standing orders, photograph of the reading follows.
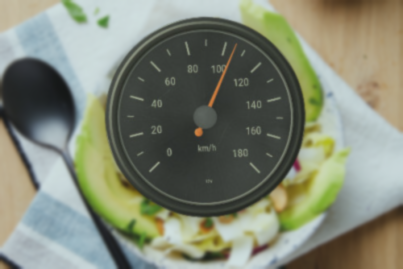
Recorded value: 105 km/h
